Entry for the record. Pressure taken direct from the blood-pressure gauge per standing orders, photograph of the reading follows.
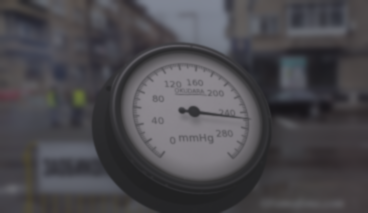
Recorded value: 250 mmHg
